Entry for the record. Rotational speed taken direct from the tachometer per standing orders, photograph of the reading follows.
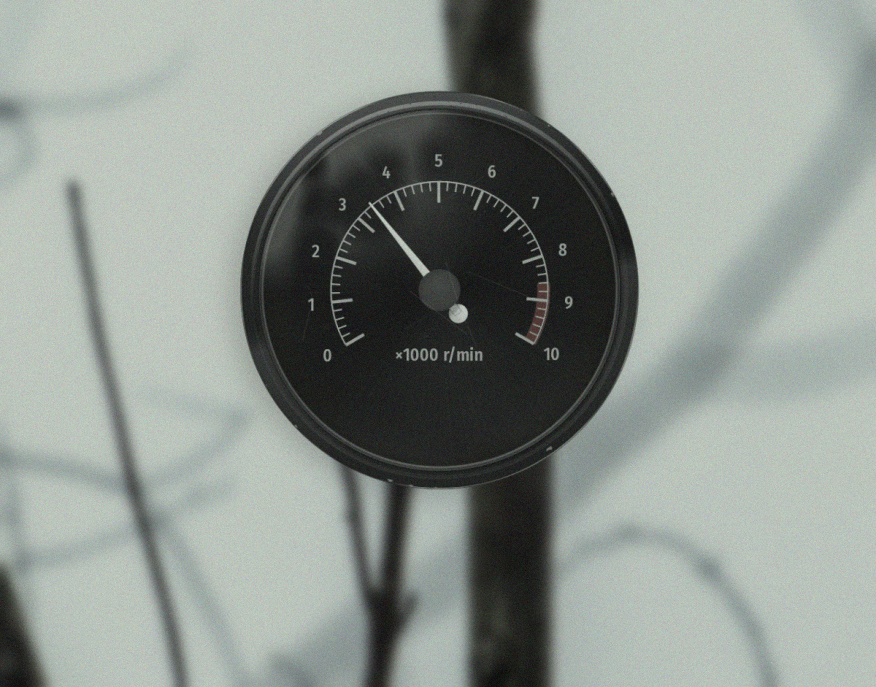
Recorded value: 3400 rpm
